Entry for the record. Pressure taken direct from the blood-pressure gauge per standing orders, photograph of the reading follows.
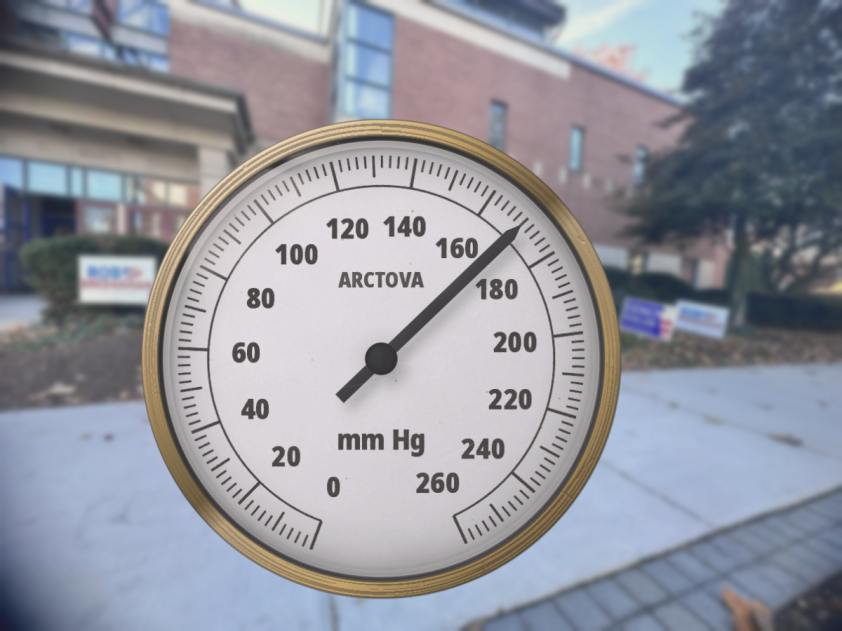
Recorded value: 170 mmHg
